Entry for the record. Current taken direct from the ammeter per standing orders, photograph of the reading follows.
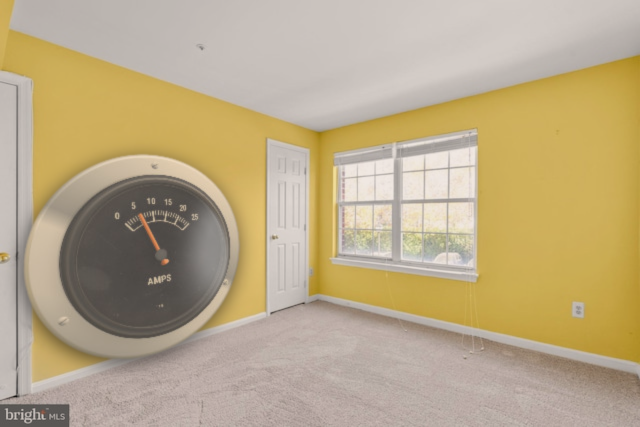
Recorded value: 5 A
